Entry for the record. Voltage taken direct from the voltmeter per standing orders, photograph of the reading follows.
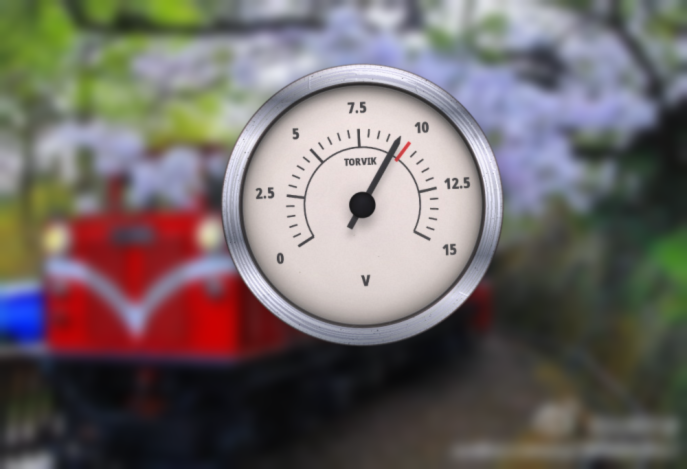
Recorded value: 9.5 V
